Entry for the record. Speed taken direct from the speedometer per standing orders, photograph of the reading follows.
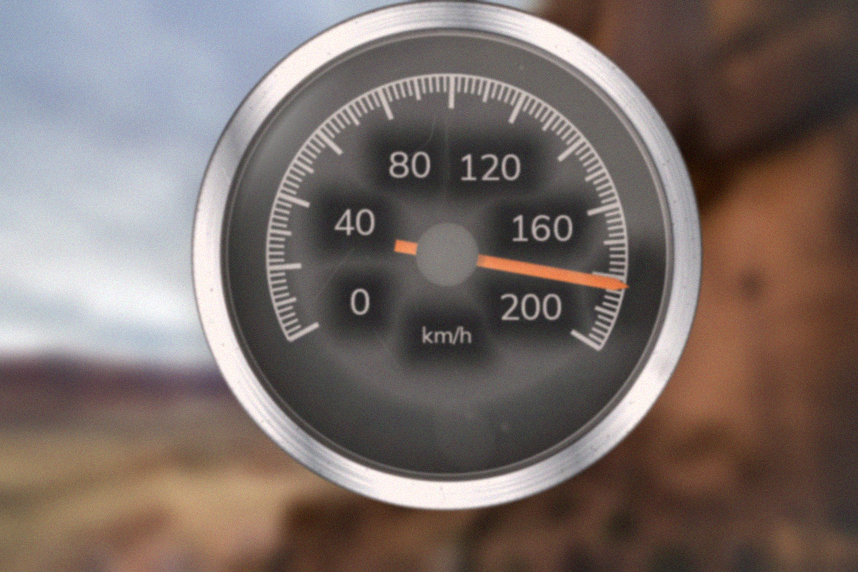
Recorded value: 182 km/h
